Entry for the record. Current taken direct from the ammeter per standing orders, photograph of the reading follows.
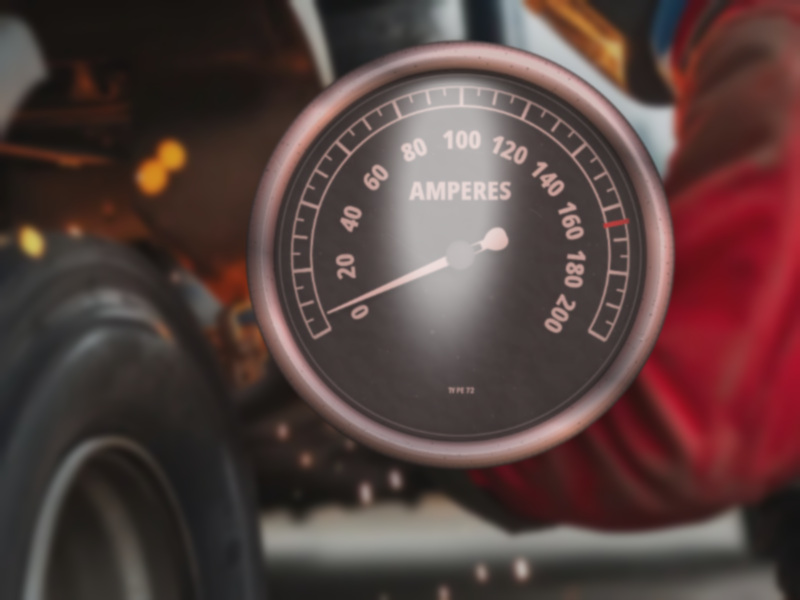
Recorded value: 5 A
